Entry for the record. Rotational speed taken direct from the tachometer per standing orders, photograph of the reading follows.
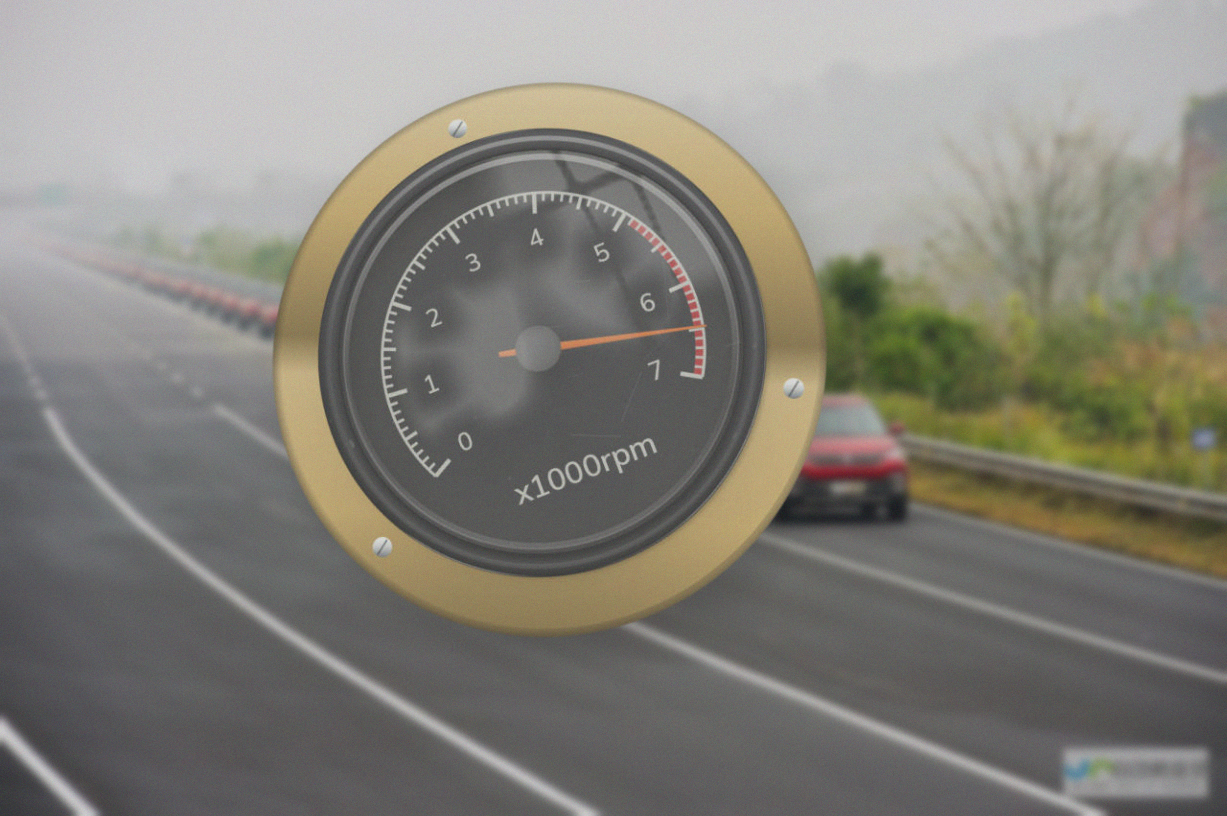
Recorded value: 6500 rpm
